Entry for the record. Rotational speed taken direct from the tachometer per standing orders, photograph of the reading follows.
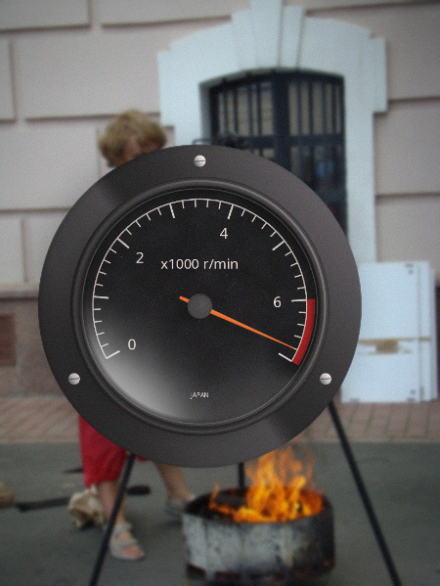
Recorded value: 6800 rpm
